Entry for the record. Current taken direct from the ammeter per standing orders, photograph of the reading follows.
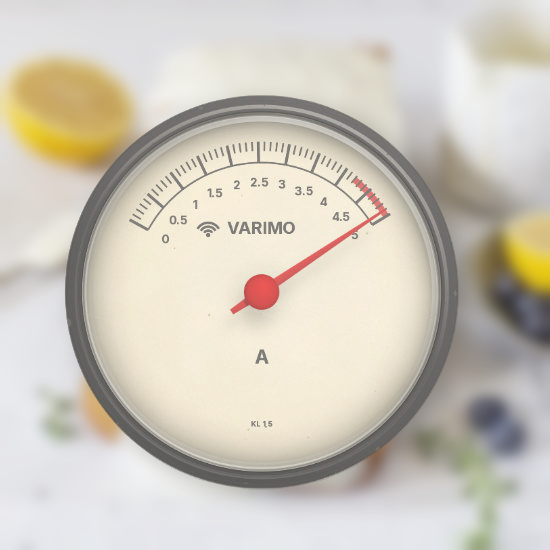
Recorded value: 4.9 A
